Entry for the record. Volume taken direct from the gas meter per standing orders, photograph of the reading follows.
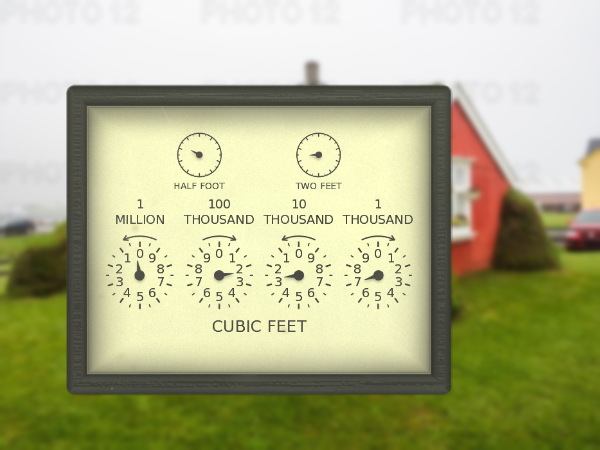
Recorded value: 22700 ft³
